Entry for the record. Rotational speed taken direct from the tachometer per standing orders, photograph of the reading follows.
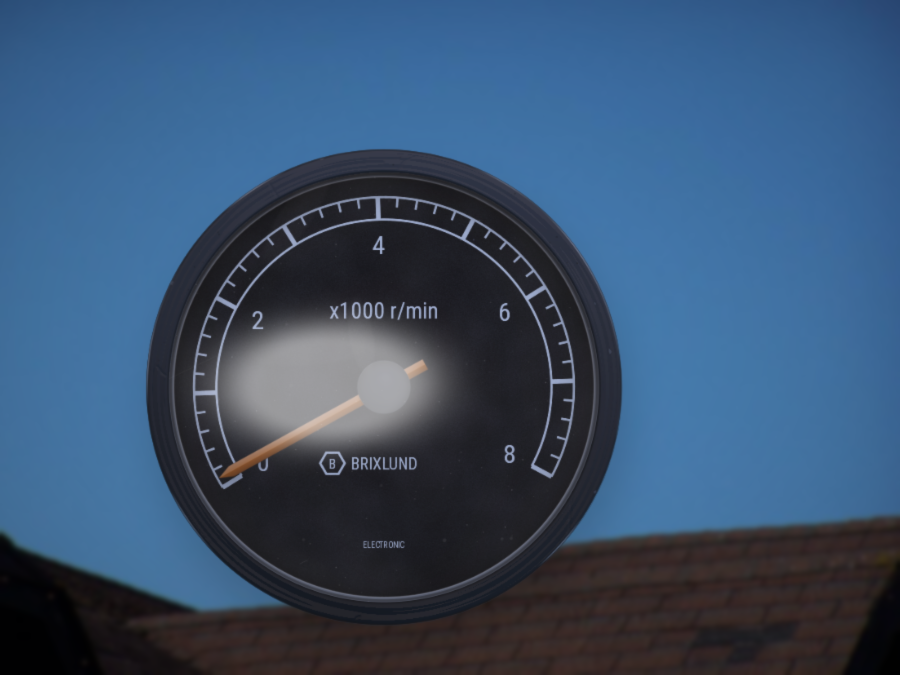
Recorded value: 100 rpm
